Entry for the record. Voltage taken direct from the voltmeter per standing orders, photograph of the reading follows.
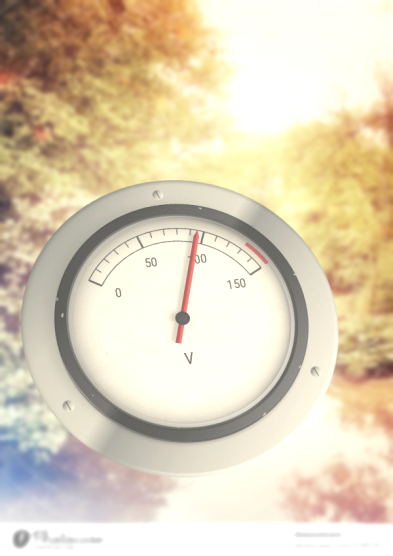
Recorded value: 95 V
